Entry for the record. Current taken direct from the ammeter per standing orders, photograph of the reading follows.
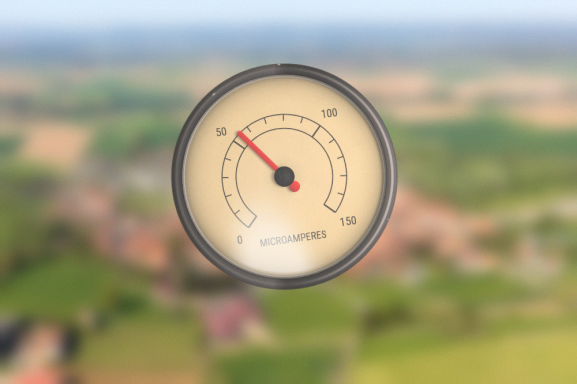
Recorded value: 55 µA
